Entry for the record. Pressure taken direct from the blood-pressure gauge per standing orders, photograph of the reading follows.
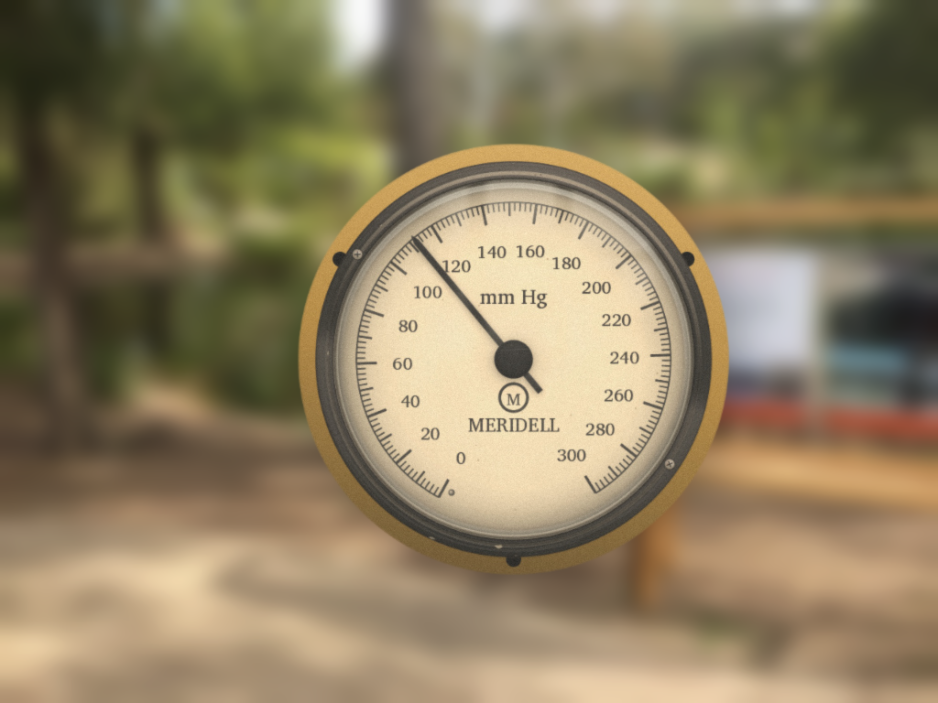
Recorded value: 112 mmHg
